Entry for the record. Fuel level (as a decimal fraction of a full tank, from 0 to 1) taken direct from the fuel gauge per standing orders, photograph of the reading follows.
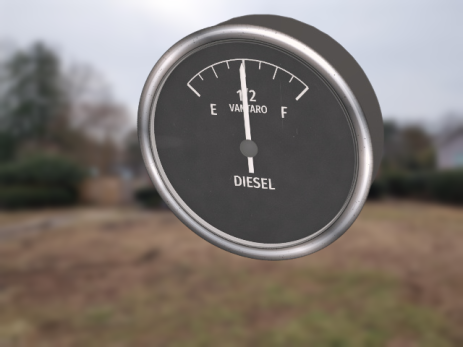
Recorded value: 0.5
